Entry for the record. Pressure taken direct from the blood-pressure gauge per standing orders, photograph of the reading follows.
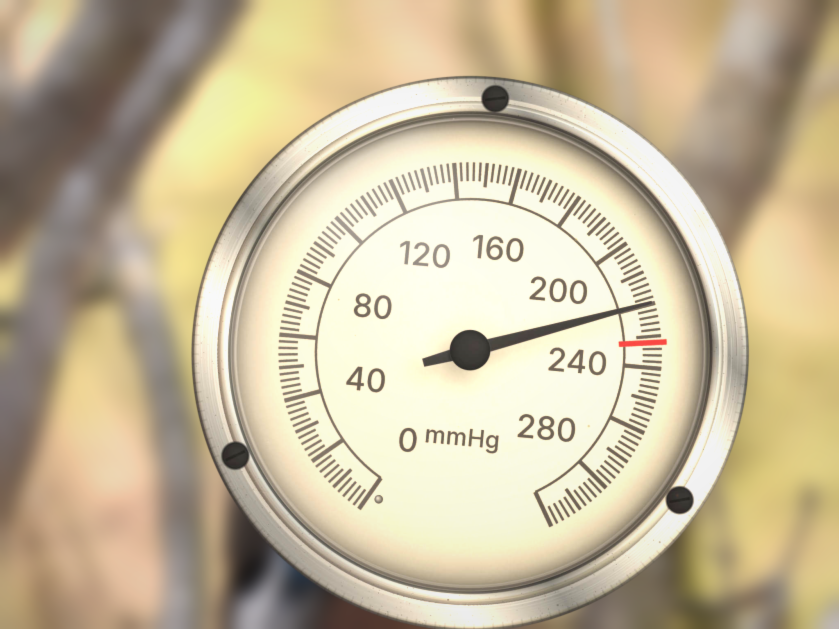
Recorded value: 220 mmHg
